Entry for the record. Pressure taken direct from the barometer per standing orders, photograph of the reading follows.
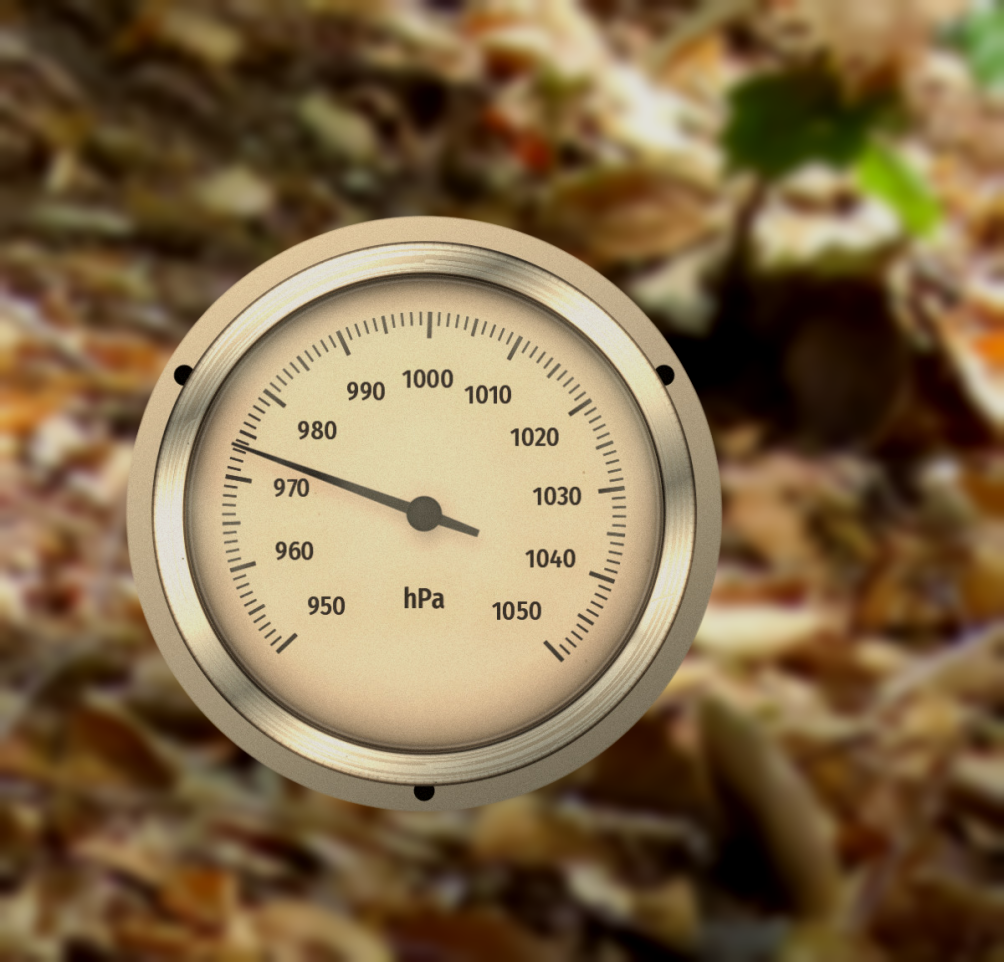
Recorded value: 973.5 hPa
